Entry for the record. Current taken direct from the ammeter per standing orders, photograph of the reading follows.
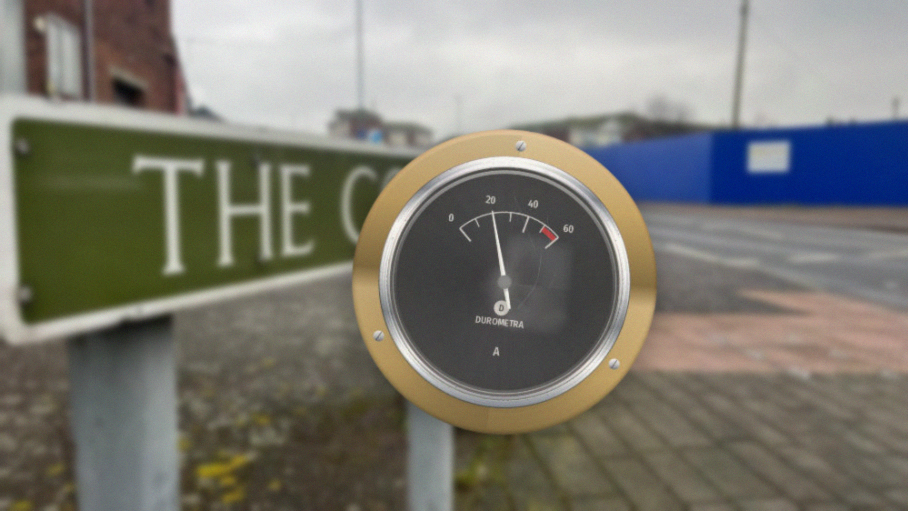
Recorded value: 20 A
